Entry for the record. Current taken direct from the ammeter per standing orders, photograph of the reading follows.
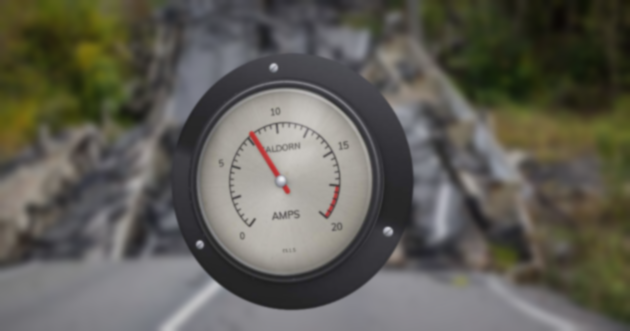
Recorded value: 8 A
